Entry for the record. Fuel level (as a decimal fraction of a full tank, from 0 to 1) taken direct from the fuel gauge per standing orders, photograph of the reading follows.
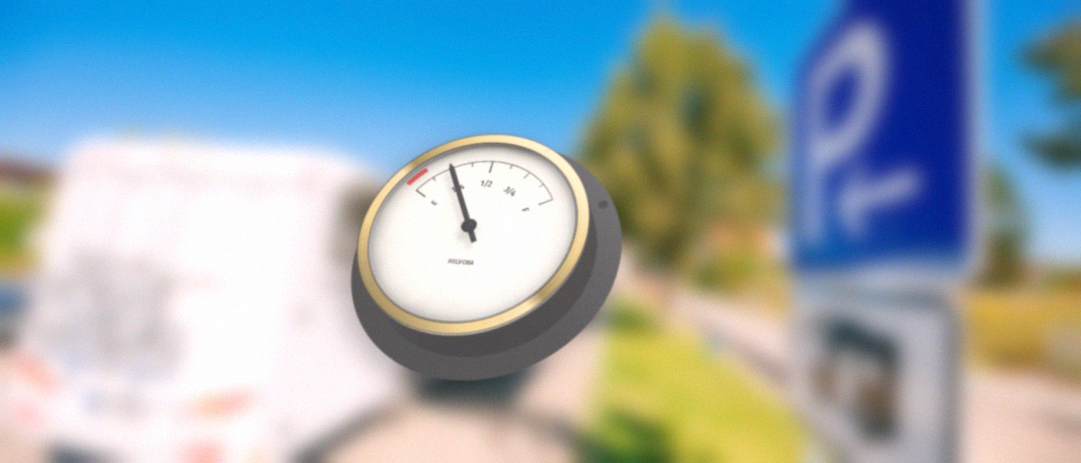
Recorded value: 0.25
